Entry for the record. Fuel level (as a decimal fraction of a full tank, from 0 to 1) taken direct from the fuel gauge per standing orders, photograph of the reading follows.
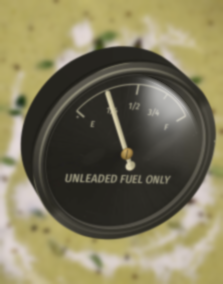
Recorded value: 0.25
